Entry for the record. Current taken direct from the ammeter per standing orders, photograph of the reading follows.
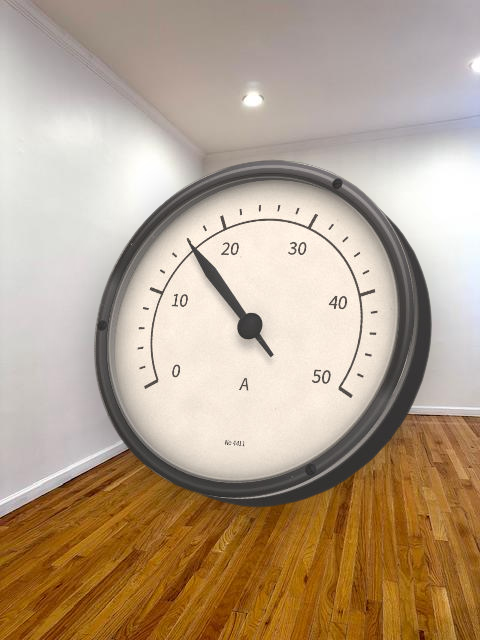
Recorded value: 16 A
